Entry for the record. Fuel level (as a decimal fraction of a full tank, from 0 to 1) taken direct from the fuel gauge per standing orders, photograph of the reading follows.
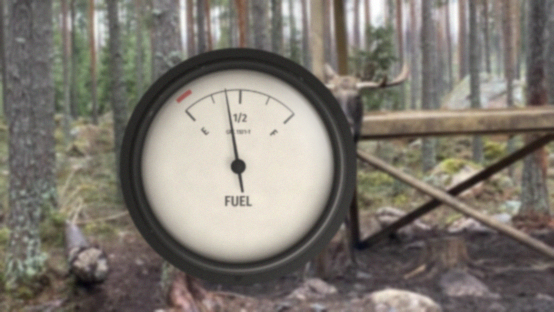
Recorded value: 0.375
